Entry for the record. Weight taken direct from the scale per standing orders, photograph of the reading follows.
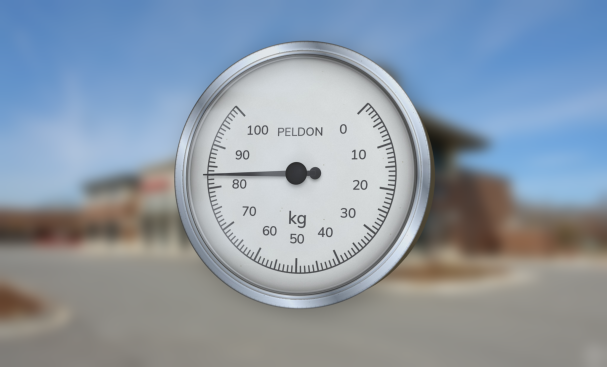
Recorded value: 83 kg
